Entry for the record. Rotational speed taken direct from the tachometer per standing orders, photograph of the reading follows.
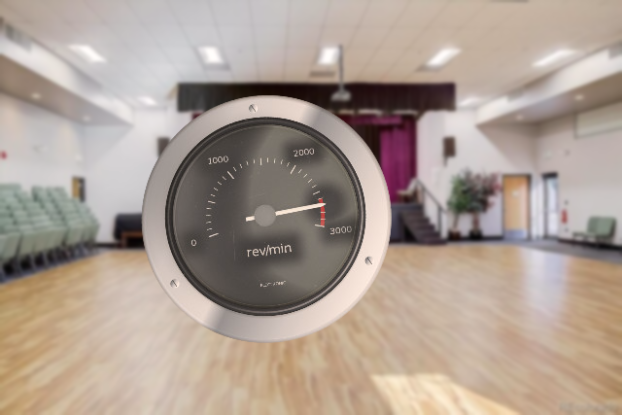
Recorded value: 2700 rpm
